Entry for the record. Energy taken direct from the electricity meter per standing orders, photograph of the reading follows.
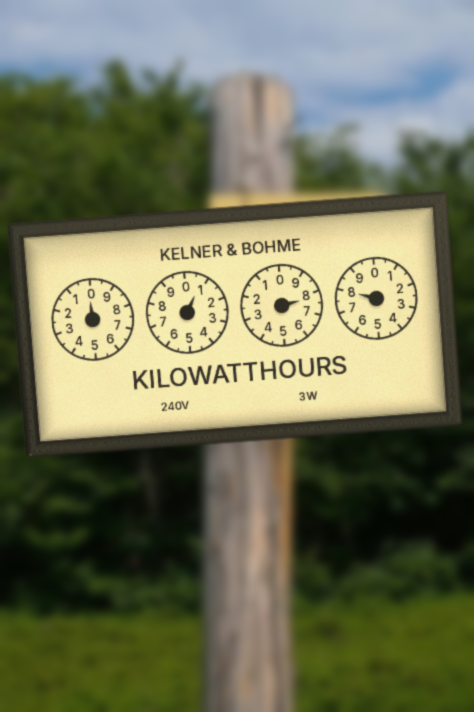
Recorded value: 78 kWh
